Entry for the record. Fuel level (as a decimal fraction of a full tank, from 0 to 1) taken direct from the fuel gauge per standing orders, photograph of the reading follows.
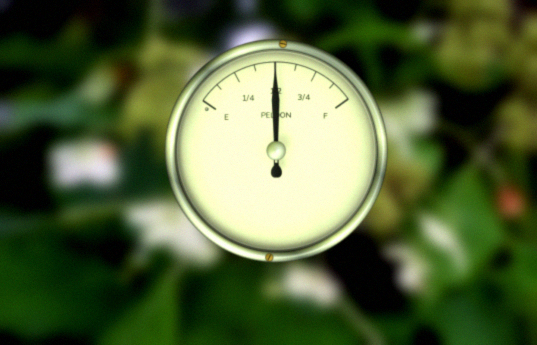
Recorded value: 0.5
